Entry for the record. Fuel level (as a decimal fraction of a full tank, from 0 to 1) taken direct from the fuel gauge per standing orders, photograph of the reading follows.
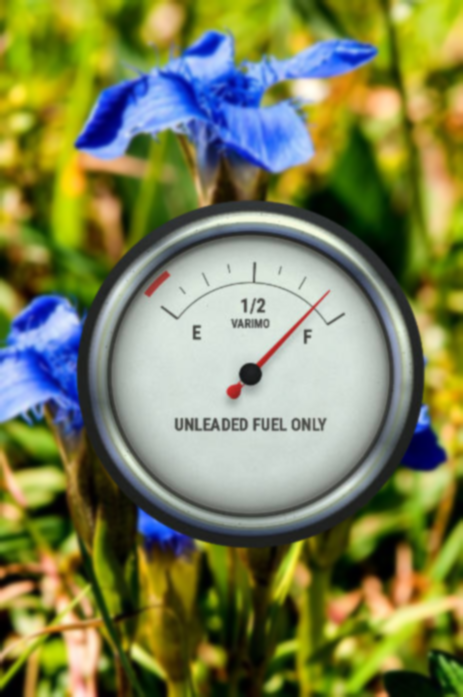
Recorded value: 0.875
